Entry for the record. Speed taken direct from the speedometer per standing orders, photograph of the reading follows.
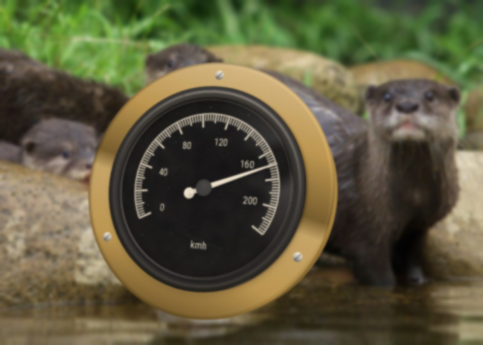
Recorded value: 170 km/h
